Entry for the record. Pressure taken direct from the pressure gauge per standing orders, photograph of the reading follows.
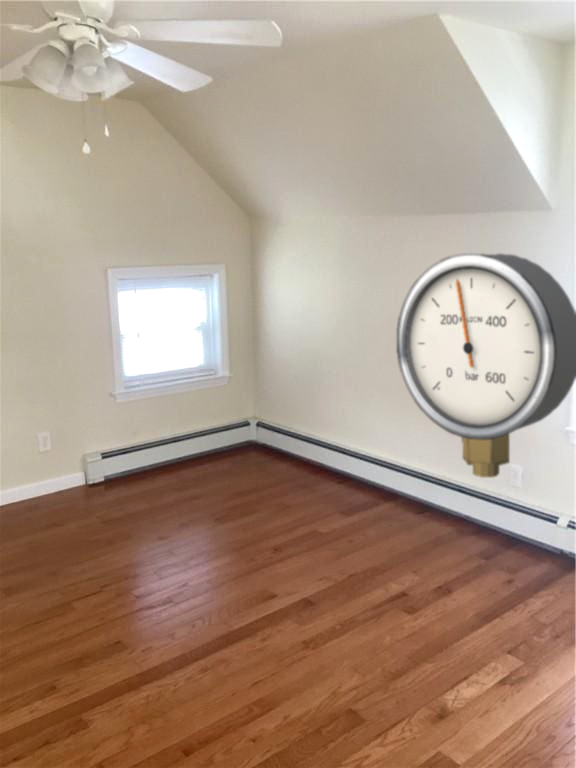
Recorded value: 275 bar
